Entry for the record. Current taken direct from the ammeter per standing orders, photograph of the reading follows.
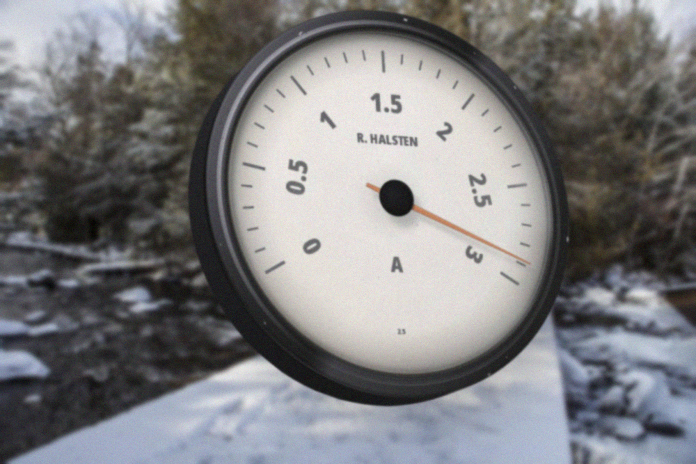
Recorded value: 2.9 A
